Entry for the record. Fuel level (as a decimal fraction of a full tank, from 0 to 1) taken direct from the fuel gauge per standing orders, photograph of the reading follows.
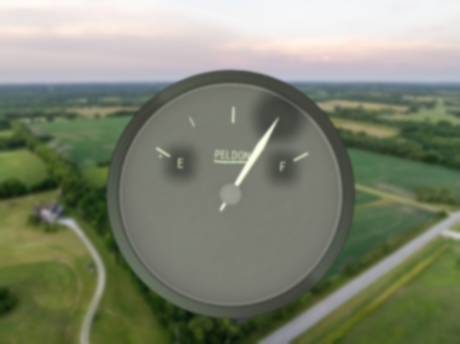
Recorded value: 0.75
